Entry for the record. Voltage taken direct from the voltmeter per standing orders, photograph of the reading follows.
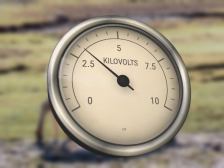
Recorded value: 3 kV
